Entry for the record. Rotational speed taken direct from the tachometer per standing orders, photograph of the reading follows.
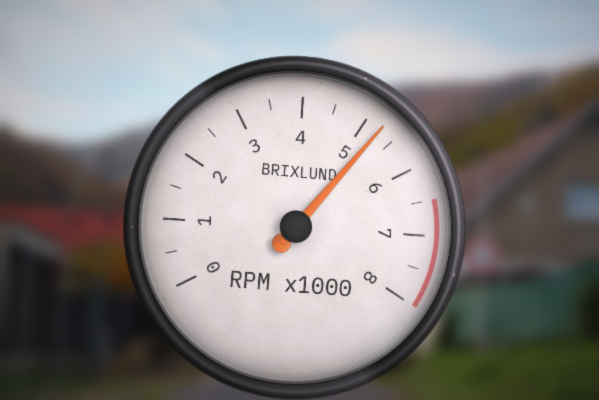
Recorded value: 5250 rpm
